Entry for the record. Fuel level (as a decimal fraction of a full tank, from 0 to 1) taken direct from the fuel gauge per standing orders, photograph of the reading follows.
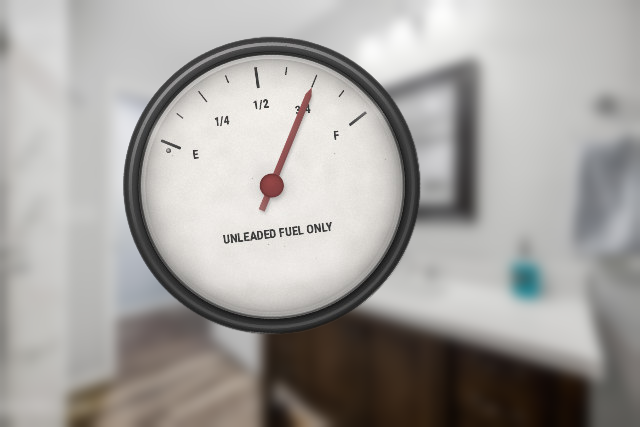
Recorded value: 0.75
